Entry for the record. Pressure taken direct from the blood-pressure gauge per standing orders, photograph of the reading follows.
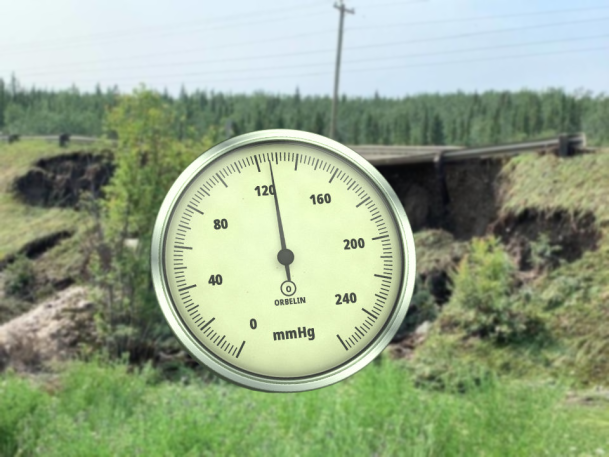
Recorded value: 126 mmHg
